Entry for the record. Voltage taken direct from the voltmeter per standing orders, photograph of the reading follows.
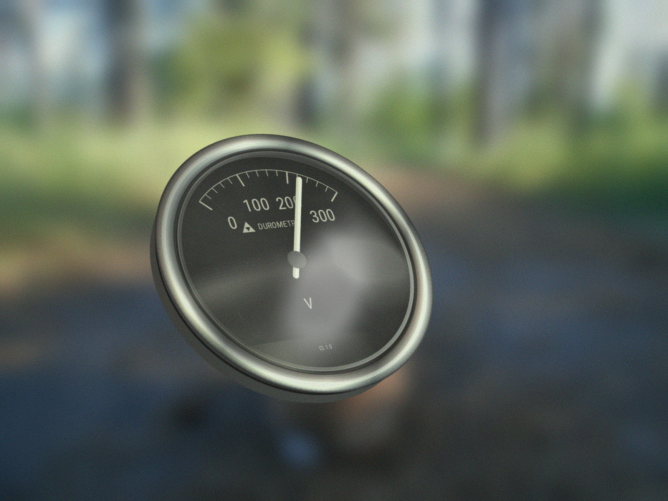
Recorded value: 220 V
